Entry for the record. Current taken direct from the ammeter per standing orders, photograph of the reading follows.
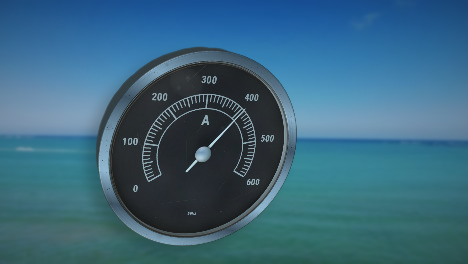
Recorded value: 400 A
